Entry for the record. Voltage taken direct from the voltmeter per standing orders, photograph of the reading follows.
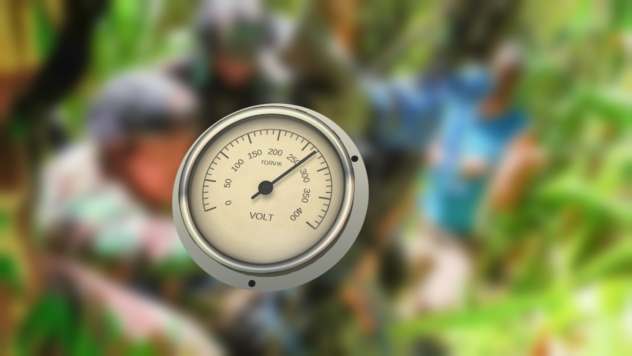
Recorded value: 270 V
